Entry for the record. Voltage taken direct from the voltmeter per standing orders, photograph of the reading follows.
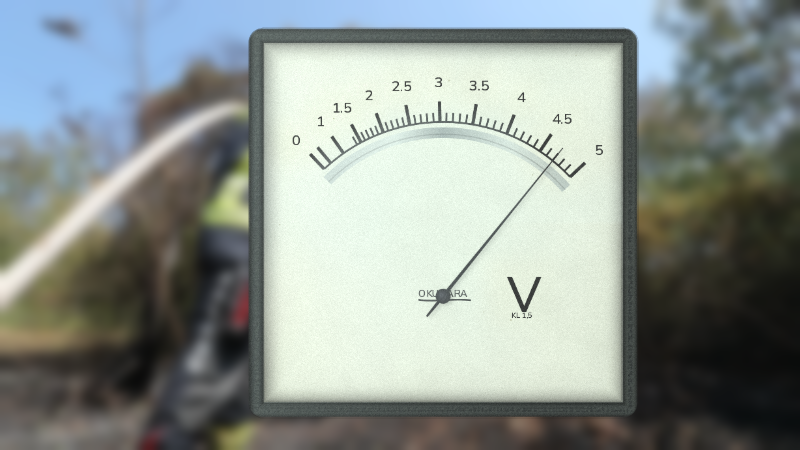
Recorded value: 4.7 V
